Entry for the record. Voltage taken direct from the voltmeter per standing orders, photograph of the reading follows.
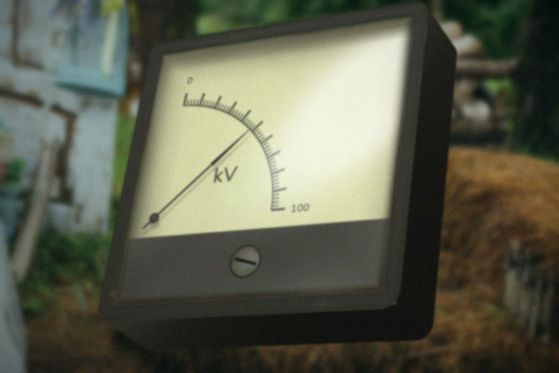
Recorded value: 50 kV
